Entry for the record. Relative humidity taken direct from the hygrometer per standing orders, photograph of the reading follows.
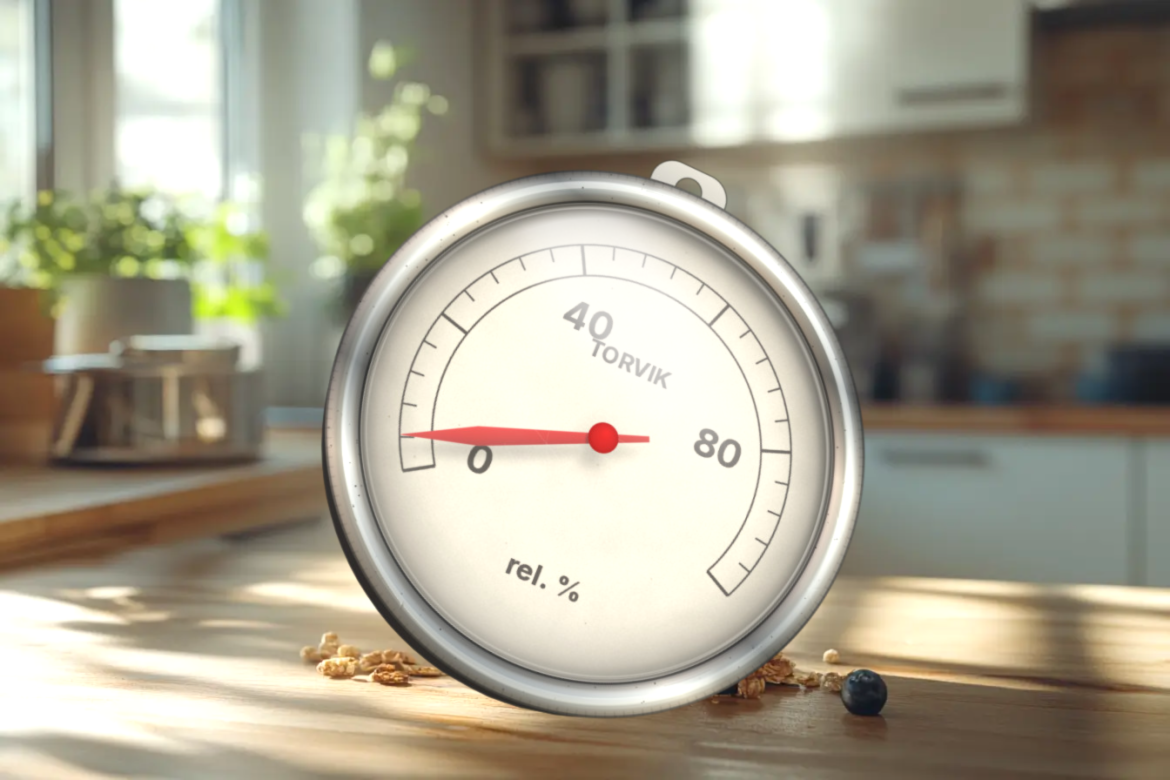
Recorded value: 4 %
